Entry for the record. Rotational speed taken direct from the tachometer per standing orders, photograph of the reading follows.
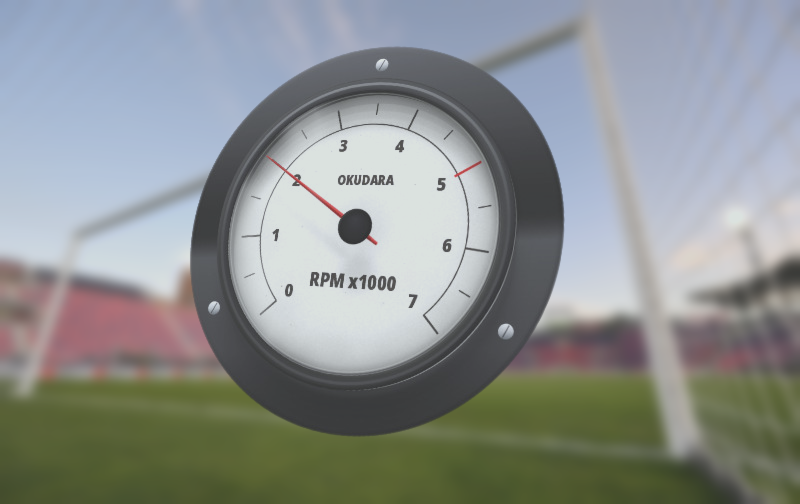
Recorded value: 2000 rpm
